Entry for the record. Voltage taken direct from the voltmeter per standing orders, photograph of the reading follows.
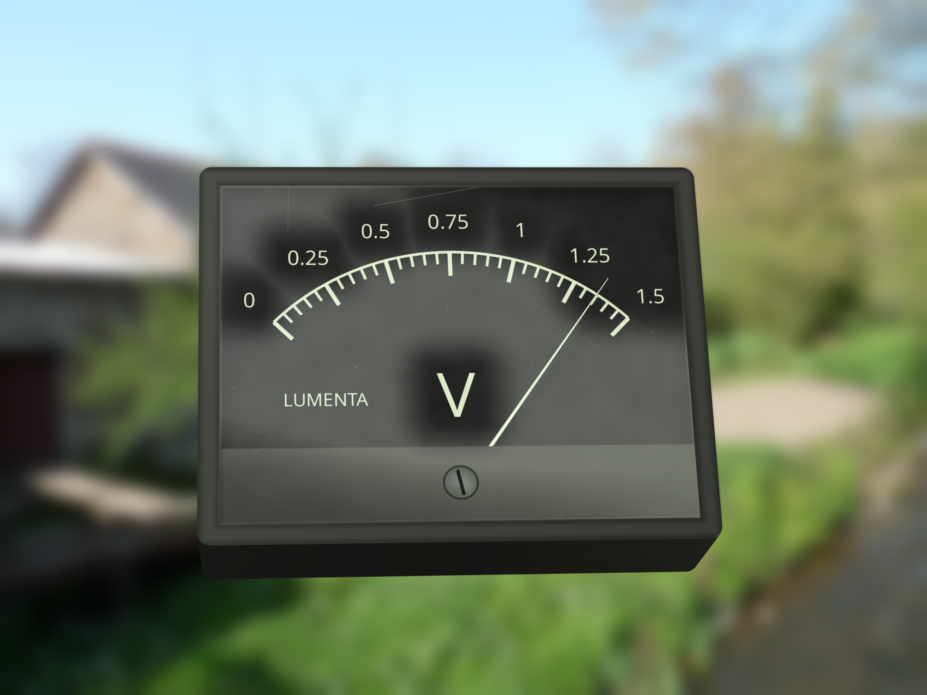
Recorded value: 1.35 V
